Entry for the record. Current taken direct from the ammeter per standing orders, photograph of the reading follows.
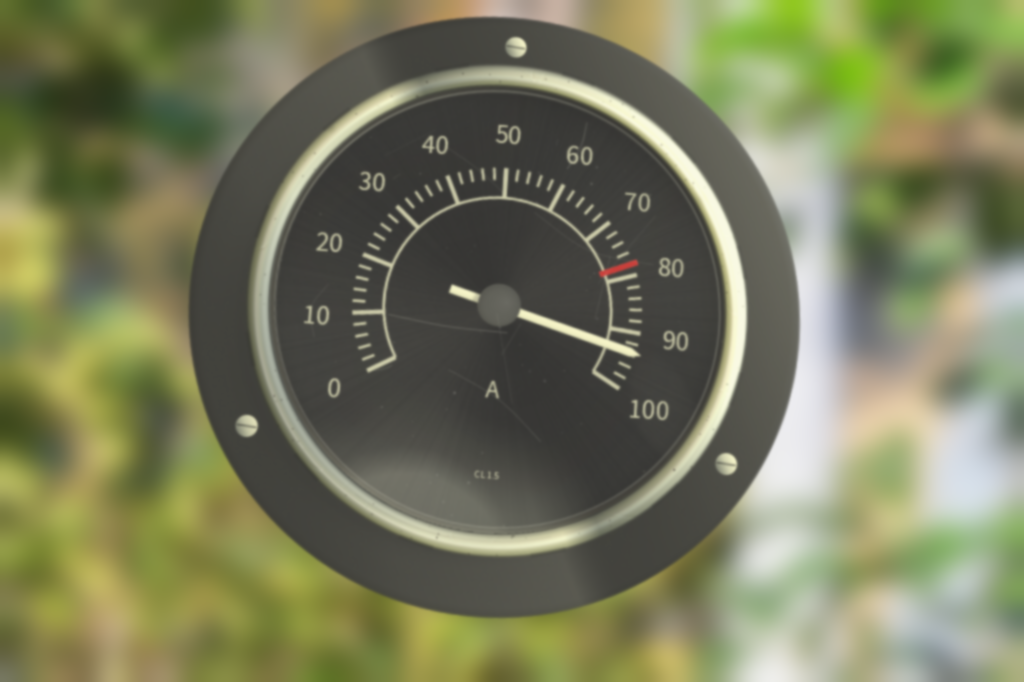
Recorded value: 94 A
